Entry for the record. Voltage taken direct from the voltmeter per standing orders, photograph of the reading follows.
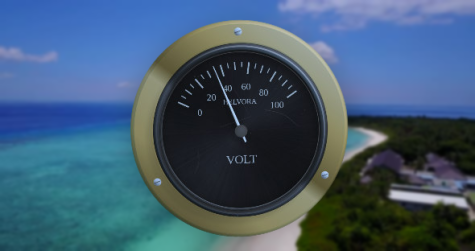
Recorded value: 35 V
